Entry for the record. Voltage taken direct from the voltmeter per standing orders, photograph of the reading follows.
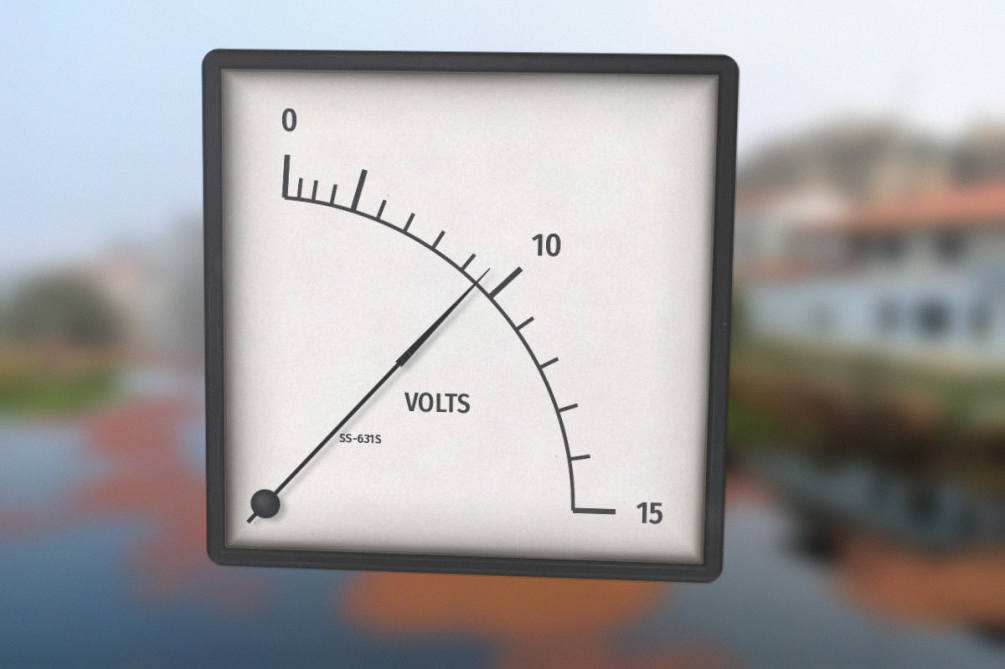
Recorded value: 9.5 V
